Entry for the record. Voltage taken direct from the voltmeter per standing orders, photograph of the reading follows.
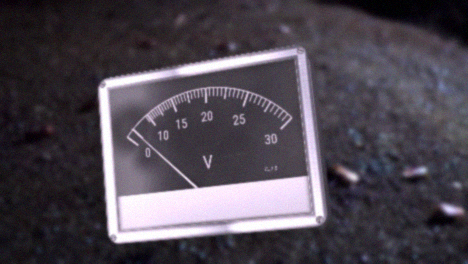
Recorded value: 5 V
